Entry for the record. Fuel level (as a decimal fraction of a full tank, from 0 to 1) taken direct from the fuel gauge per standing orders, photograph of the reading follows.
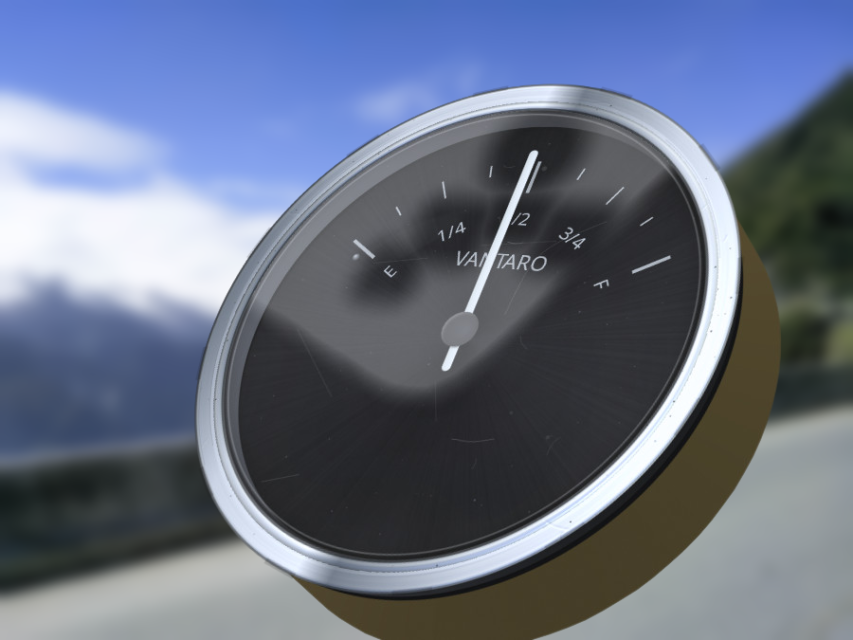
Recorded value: 0.5
